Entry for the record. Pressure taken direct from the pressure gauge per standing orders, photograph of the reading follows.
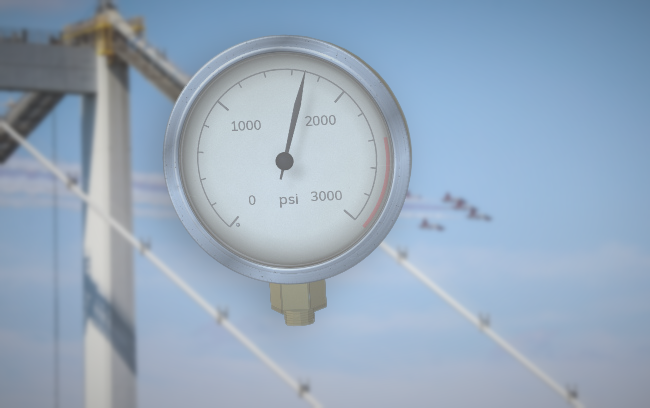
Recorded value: 1700 psi
